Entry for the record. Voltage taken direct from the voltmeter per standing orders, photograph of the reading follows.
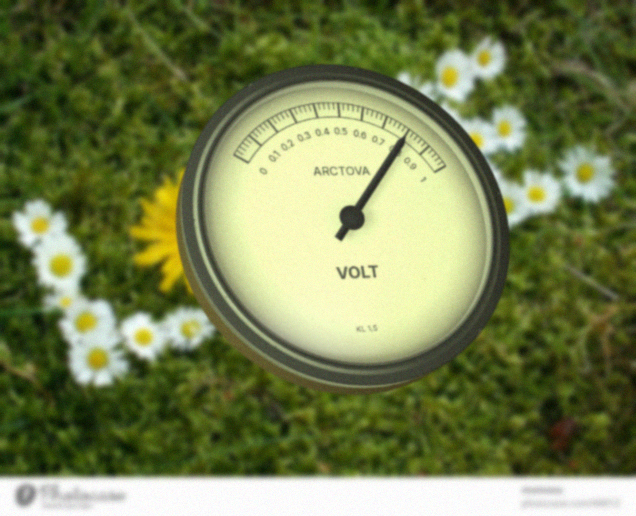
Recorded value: 0.8 V
